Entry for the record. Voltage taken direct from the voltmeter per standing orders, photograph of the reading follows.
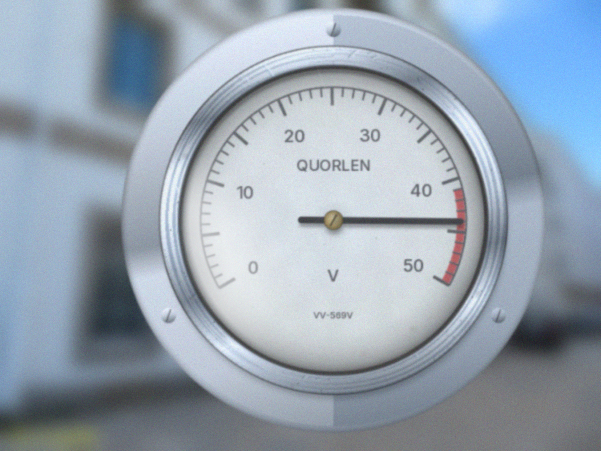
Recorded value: 44 V
